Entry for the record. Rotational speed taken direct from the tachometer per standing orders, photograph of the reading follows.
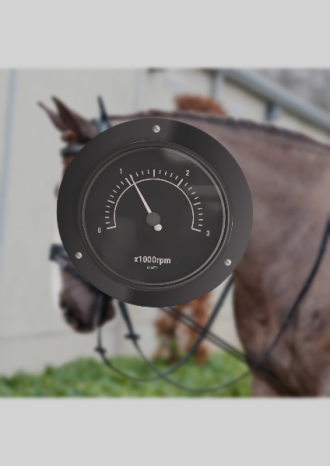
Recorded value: 1100 rpm
